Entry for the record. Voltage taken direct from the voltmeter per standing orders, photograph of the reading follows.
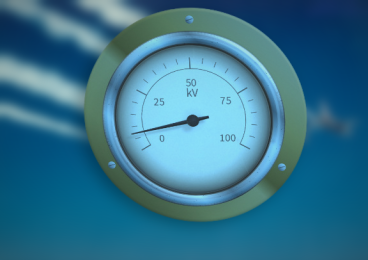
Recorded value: 7.5 kV
